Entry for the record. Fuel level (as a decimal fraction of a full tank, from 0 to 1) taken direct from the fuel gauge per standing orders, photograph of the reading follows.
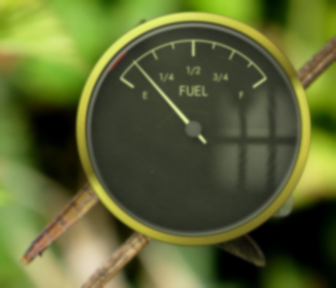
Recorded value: 0.125
